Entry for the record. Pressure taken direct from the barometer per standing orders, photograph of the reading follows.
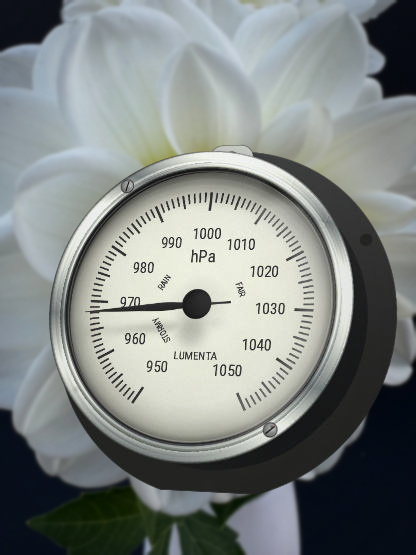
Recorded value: 968 hPa
